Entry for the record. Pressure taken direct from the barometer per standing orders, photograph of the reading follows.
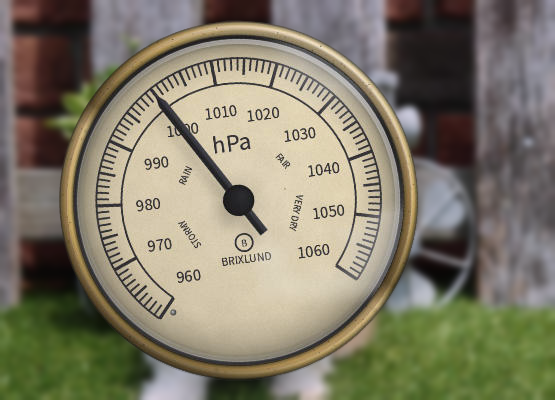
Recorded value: 1000 hPa
